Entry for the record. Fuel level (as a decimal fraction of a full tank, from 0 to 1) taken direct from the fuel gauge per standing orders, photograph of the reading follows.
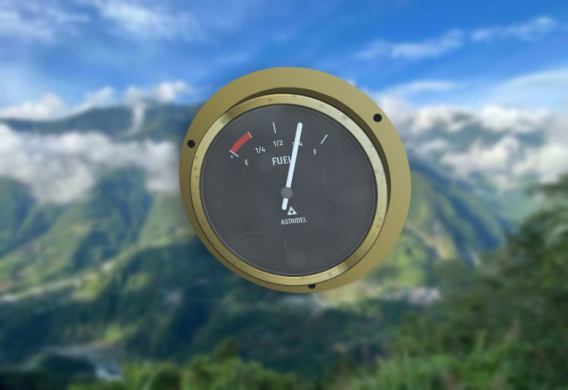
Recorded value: 0.75
